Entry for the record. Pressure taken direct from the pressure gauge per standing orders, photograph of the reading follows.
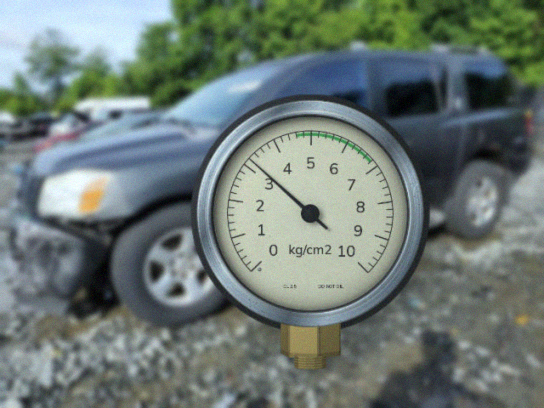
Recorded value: 3.2 kg/cm²
